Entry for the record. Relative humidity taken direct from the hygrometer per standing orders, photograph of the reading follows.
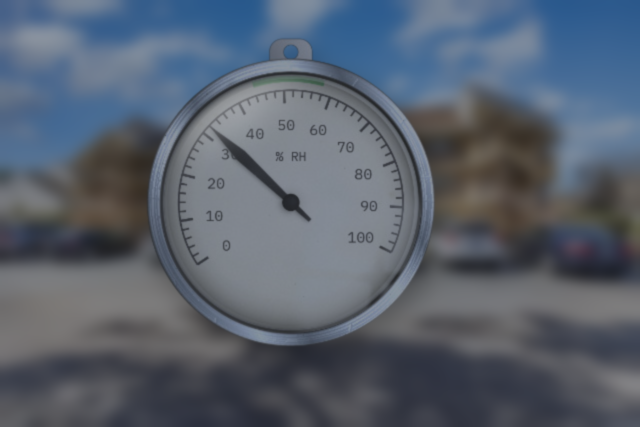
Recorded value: 32 %
